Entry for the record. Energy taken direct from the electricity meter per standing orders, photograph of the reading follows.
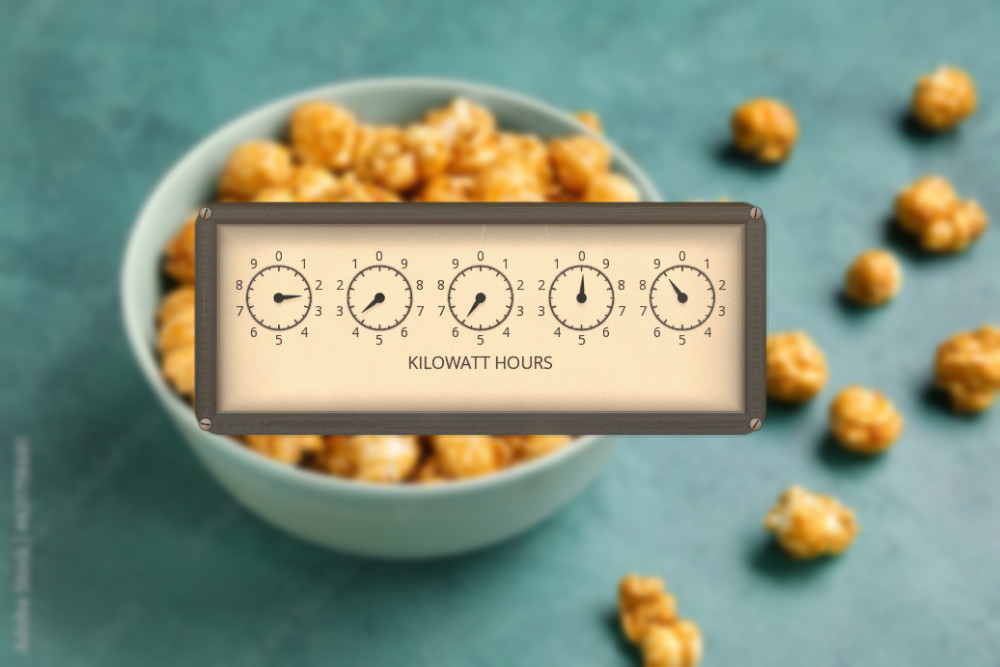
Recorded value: 23599 kWh
